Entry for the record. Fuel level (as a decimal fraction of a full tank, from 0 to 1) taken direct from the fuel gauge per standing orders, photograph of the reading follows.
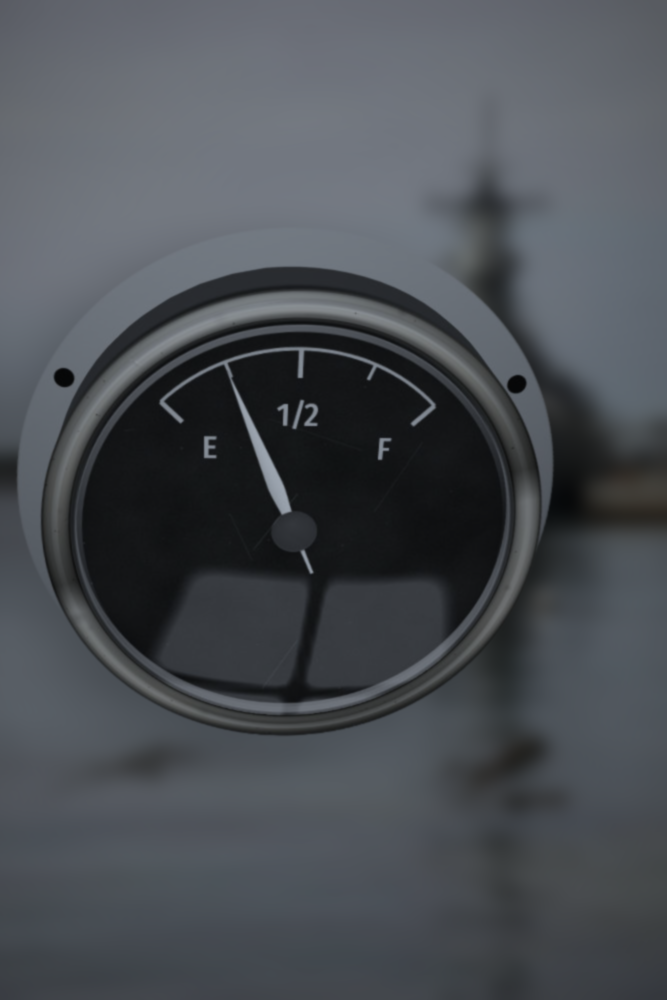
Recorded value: 0.25
